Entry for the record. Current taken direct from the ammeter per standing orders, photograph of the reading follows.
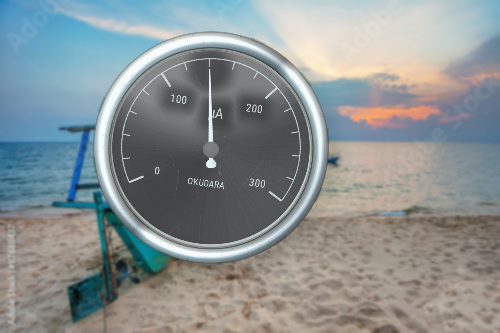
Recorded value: 140 µA
